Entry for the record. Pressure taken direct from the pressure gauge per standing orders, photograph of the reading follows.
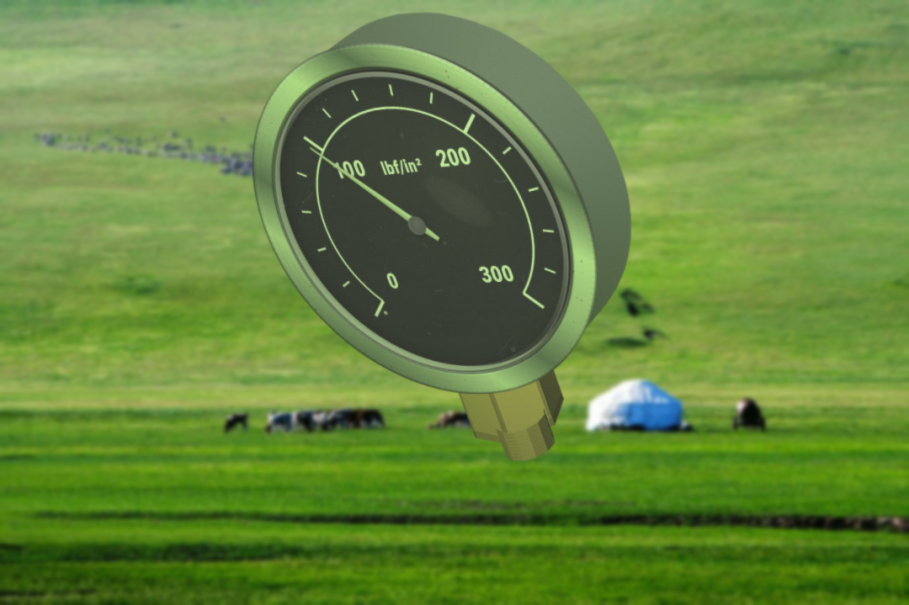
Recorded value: 100 psi
